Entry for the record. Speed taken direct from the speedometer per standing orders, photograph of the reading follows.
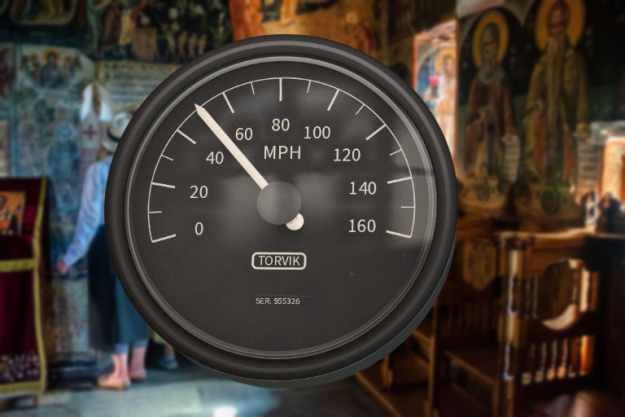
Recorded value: 50 mph
